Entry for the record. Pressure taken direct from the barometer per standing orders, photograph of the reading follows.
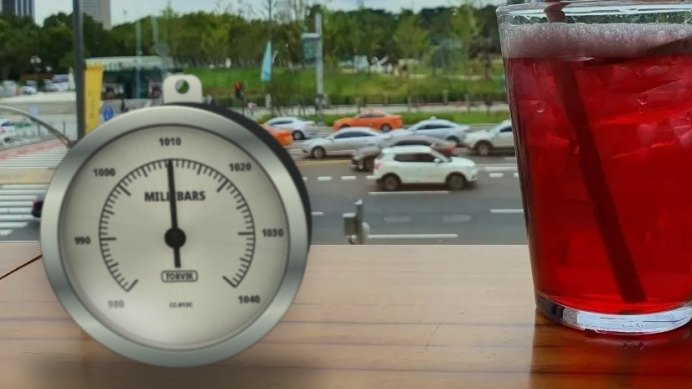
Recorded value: 1010 mbar
